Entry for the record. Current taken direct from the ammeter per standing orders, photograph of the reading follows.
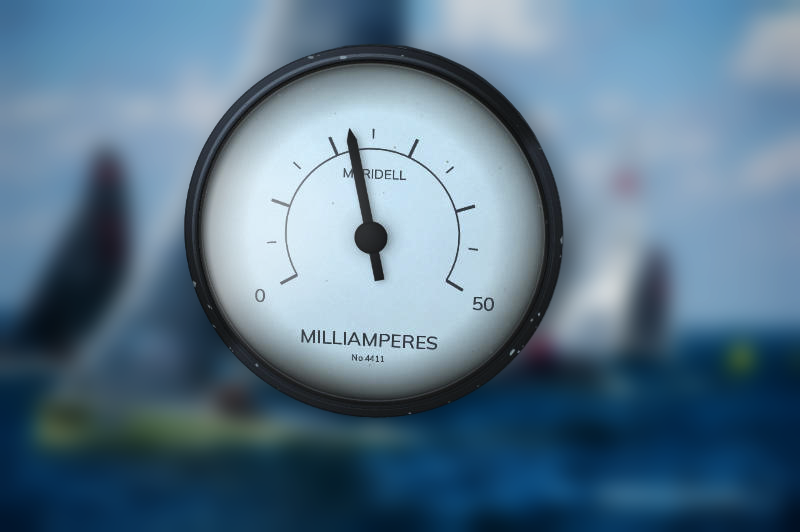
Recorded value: 22.5 mA
